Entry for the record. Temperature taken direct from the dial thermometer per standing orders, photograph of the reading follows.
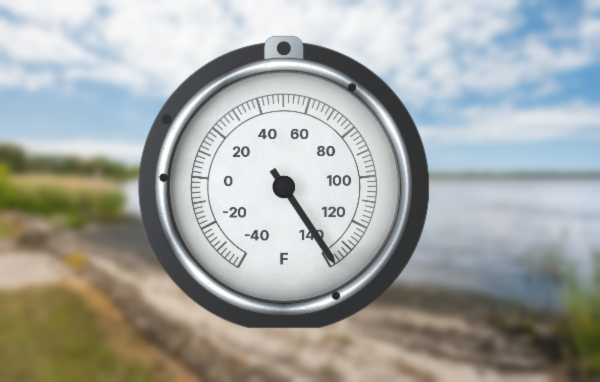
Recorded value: 138 °F
